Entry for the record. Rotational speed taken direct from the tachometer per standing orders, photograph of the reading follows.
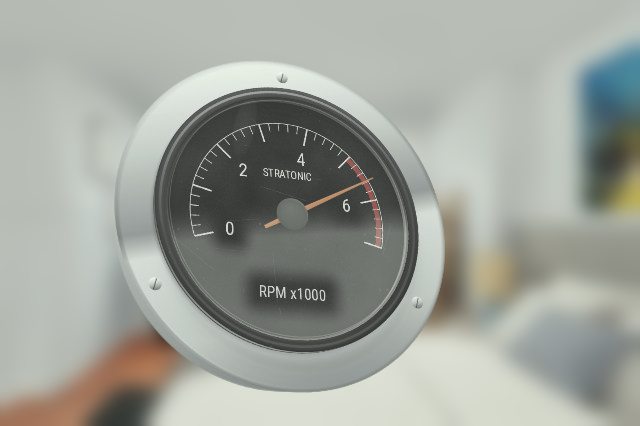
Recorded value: 5600 rpm
